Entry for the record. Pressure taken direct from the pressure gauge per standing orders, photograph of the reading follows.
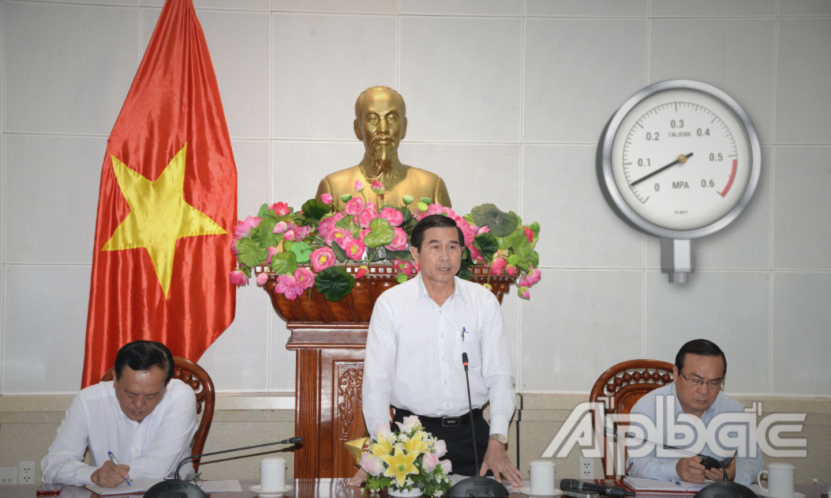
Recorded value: 0.05 MPa
